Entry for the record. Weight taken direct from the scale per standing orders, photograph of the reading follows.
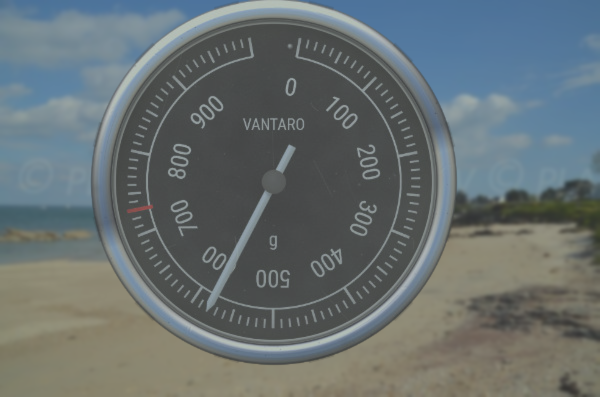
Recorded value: 580 g
